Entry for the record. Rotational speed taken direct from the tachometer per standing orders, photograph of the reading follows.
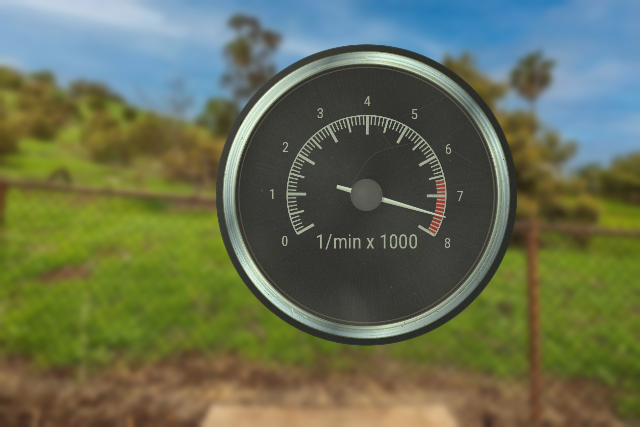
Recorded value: 7500 rpm
